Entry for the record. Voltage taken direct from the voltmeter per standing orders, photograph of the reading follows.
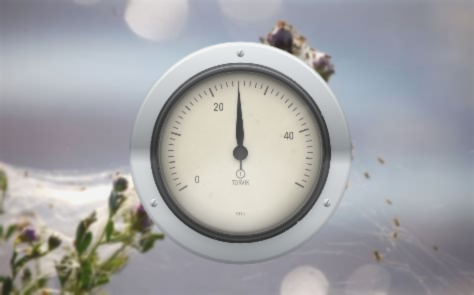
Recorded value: 25 V
